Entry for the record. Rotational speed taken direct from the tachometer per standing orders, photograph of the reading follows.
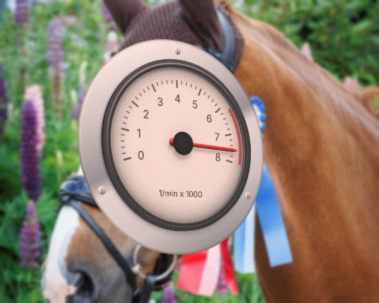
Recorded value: 7600 rpm
